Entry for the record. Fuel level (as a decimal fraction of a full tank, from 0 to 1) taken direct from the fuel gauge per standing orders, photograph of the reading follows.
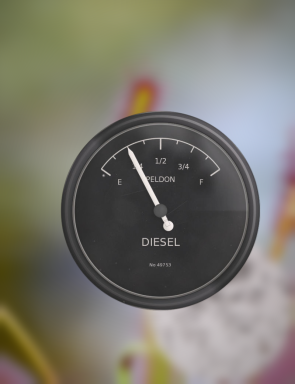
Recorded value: 0.25
